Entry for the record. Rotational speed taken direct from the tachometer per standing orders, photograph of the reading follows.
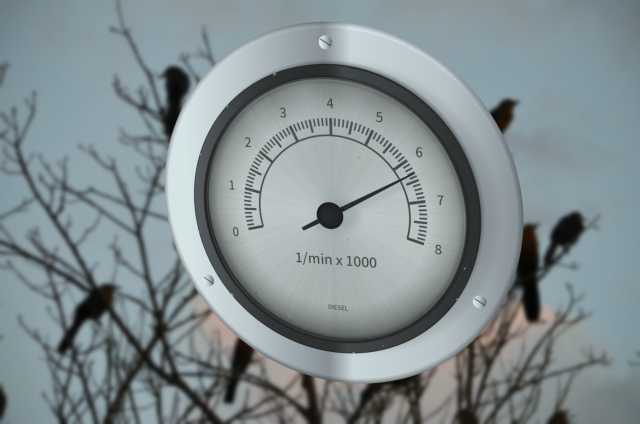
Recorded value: 6300 rpm
